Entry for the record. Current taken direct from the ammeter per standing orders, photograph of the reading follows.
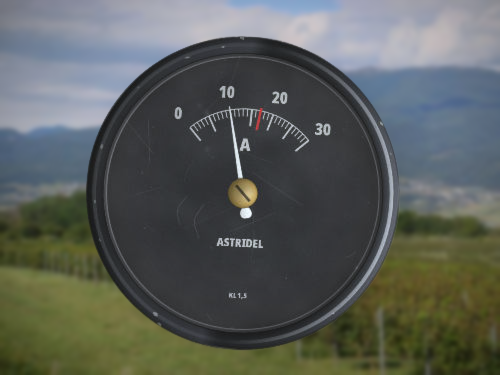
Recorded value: 10 A
